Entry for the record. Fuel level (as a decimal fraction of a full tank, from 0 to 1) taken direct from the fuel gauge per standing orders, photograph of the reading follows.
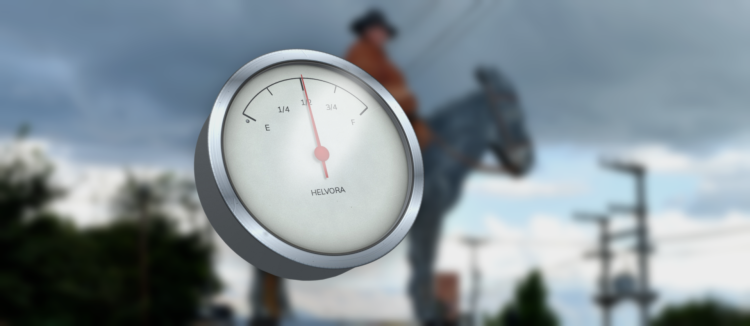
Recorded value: 0.5
